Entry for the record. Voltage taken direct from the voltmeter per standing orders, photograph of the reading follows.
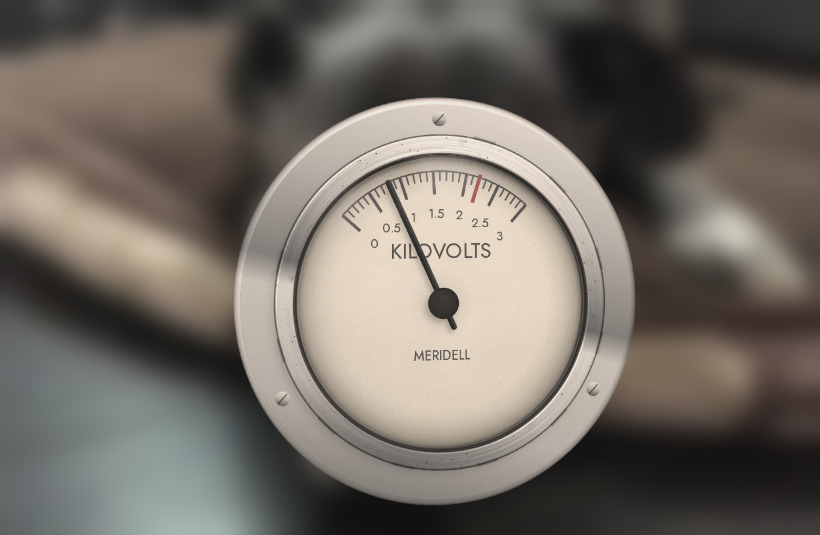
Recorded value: 0.8 kV
